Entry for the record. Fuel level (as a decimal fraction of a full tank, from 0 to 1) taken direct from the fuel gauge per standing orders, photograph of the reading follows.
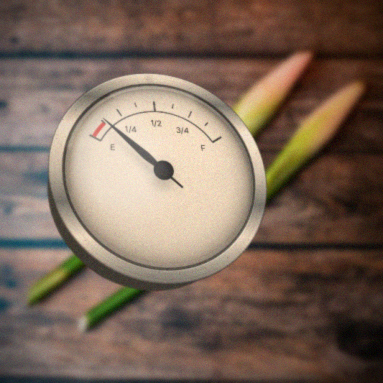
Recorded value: 0.125
